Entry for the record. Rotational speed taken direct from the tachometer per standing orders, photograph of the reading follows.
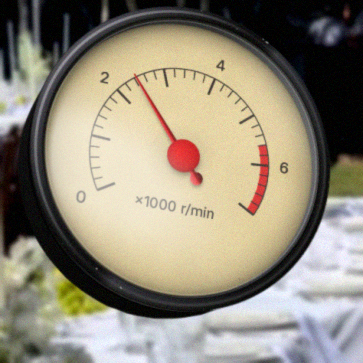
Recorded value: 2400 rpm
